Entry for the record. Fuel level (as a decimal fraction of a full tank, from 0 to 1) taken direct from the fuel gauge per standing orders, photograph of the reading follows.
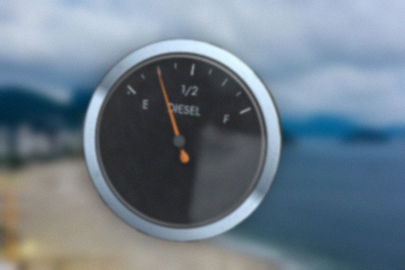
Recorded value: 0.25
